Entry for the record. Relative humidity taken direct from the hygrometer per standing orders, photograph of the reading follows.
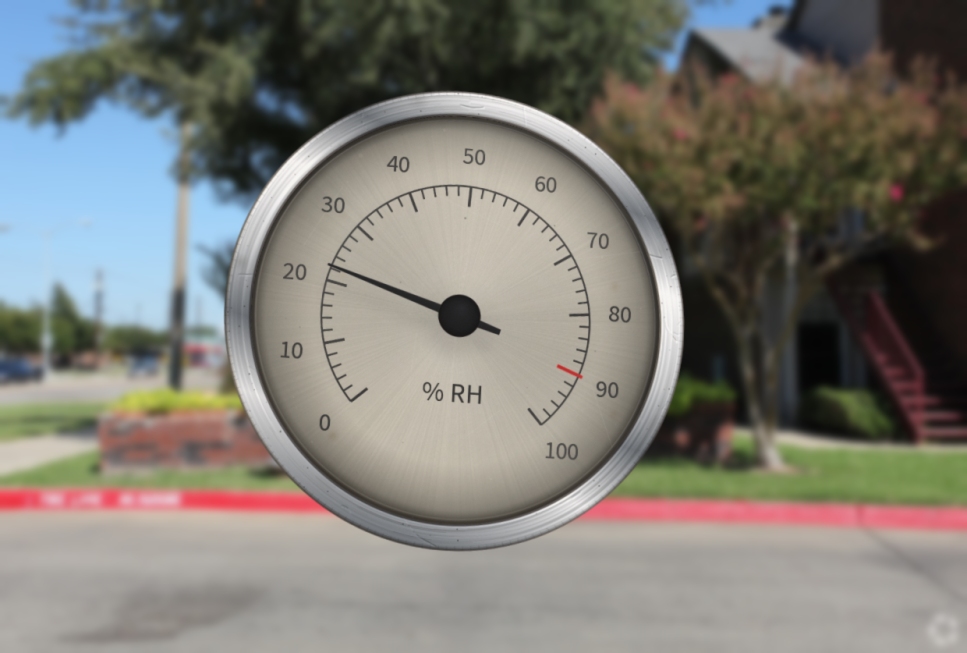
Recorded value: 22 %
